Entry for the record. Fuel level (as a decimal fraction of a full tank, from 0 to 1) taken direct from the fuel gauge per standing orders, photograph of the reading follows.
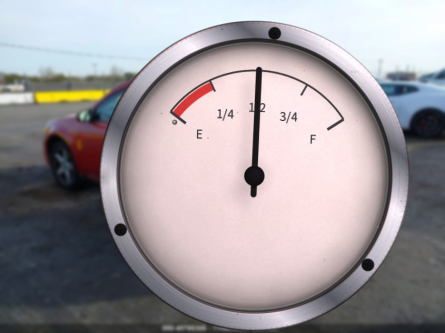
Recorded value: 0.5
